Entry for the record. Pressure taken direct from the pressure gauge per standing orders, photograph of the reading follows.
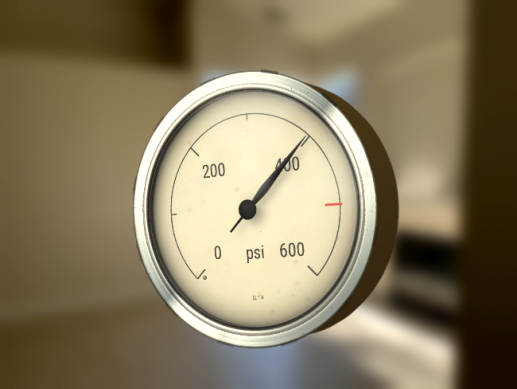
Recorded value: 400 psi
